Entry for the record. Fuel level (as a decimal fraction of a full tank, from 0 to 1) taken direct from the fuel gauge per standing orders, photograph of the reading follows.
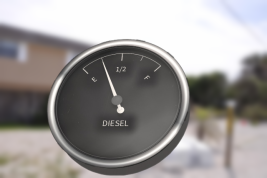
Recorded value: 0.25
